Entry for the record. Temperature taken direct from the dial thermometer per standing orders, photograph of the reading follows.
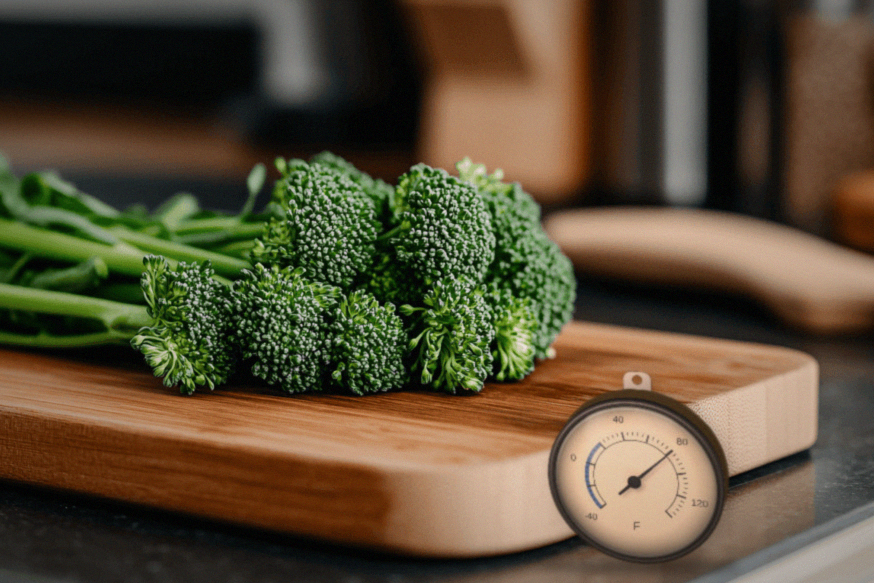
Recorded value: 80 °F
